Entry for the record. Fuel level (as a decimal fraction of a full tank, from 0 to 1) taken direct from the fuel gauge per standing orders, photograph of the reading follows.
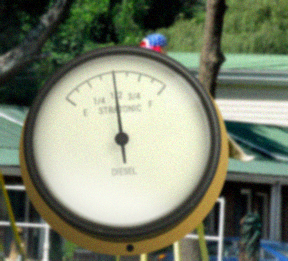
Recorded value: 0.5
